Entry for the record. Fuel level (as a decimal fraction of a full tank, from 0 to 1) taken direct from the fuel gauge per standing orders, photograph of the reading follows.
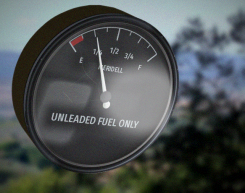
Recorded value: 0.25
